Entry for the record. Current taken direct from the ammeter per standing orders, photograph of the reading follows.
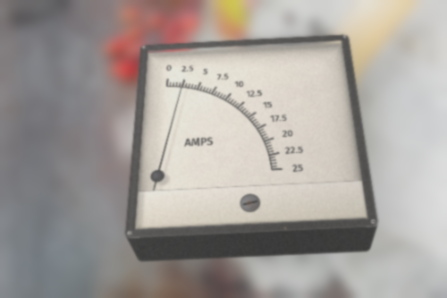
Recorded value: 2.5 A
